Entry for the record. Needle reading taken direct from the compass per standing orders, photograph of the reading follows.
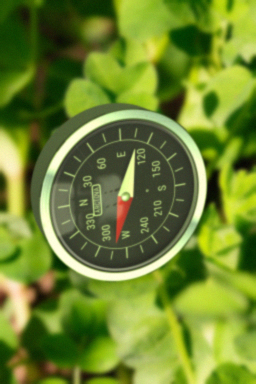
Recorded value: 285 °
